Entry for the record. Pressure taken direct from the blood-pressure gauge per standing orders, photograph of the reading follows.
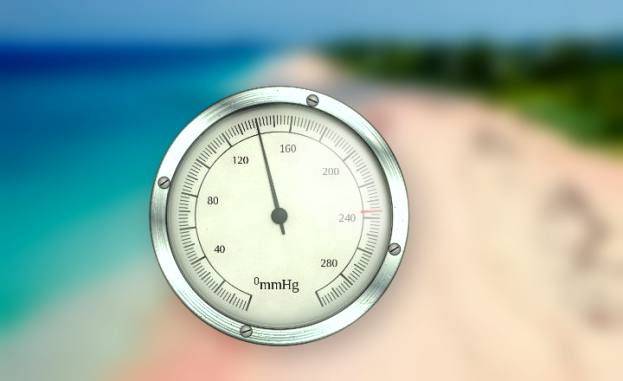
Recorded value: 140 mmHg
